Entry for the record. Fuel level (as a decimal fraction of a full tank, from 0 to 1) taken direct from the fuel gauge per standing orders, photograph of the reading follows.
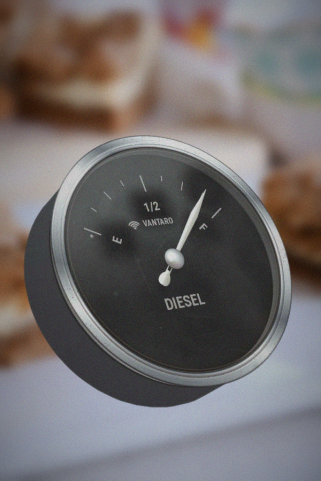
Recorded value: 0.875
